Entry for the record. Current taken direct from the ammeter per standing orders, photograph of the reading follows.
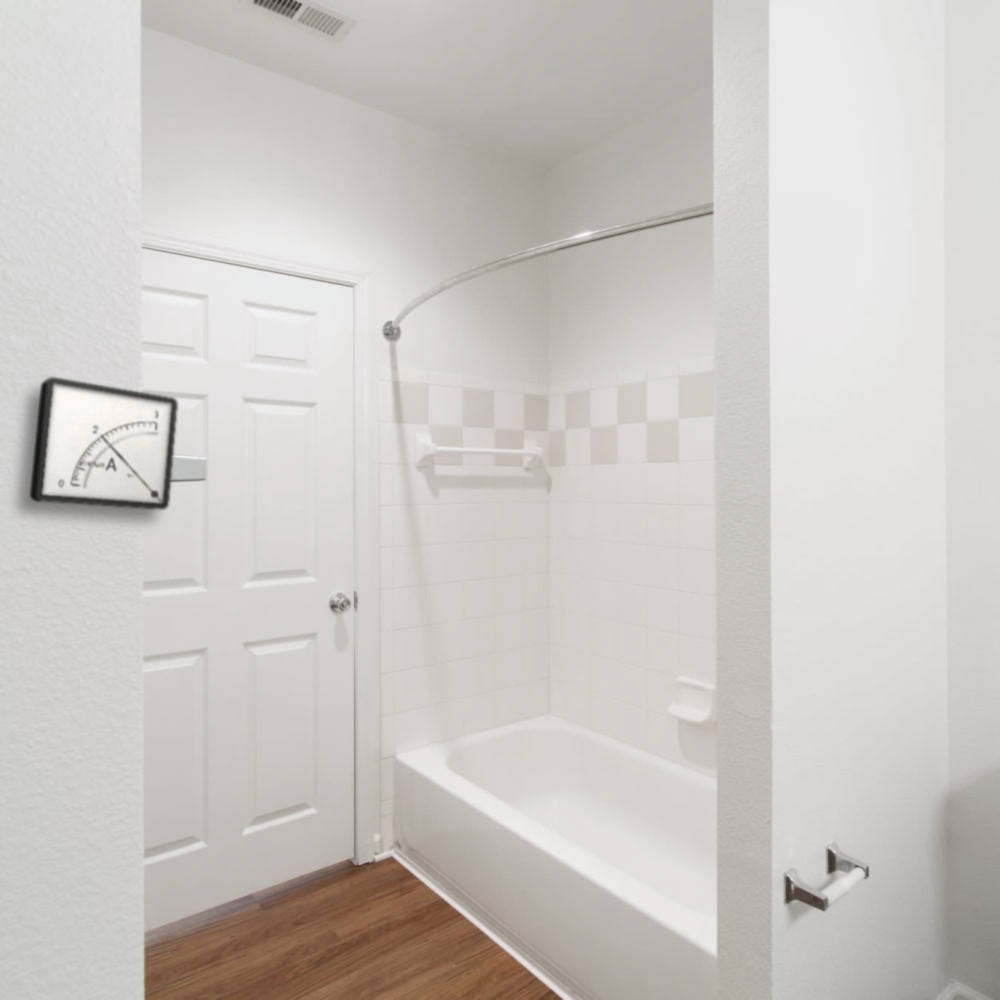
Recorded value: 2 A
